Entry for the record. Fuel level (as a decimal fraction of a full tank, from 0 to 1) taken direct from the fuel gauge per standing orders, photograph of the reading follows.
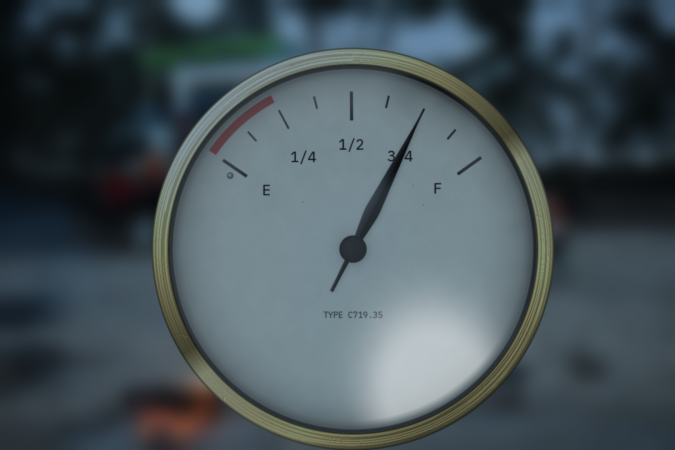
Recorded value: 0.75
